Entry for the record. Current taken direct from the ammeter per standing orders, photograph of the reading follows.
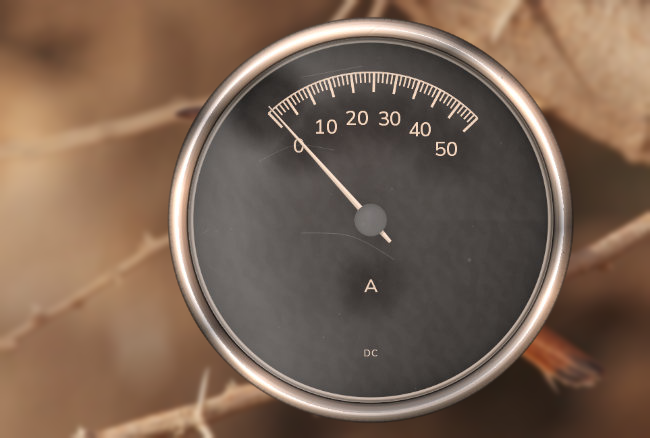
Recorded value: 1 A
